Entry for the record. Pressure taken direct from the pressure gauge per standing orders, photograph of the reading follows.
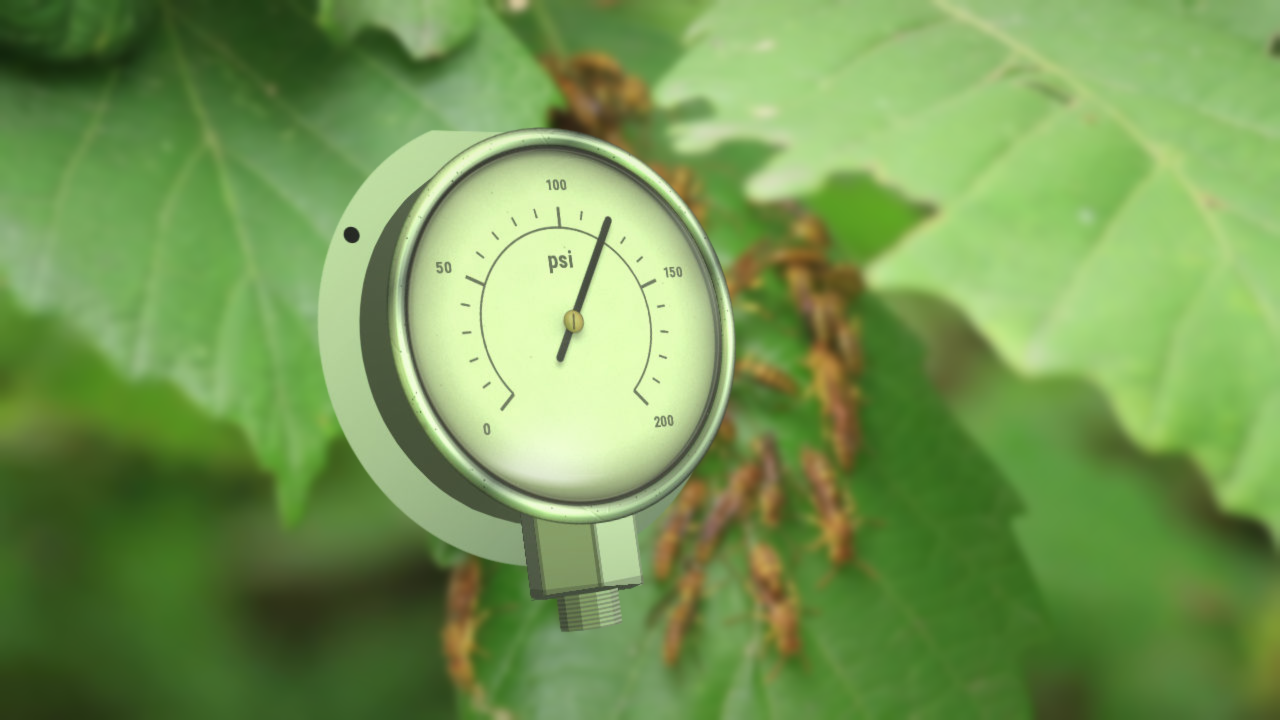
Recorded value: 120 psi
